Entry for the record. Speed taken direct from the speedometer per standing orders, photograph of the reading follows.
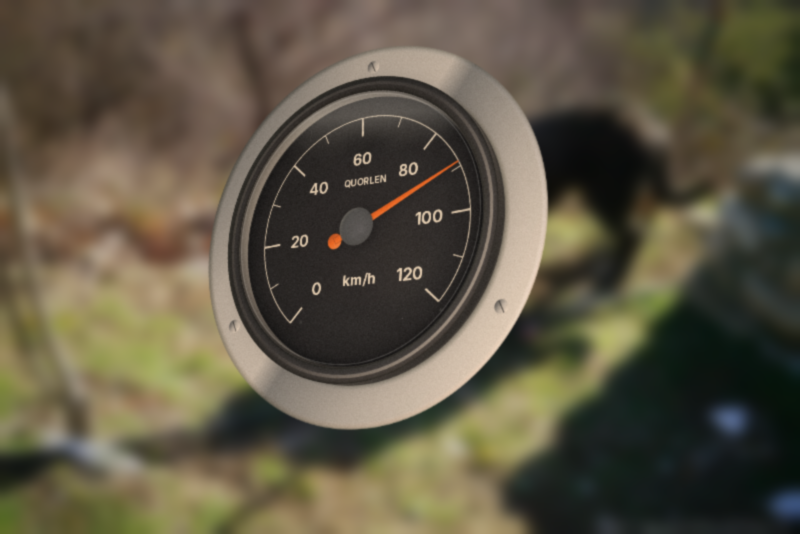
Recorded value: 90 km/h
